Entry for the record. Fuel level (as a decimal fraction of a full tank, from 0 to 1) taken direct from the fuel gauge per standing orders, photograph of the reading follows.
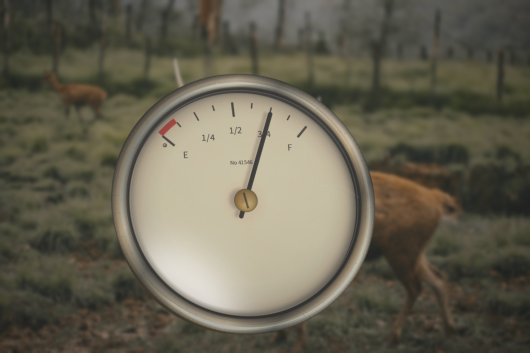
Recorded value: 0.75
